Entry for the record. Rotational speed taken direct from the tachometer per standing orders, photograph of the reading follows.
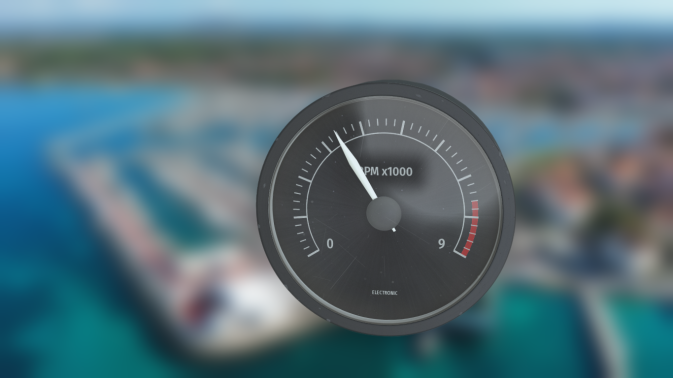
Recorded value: 3400 rpm
